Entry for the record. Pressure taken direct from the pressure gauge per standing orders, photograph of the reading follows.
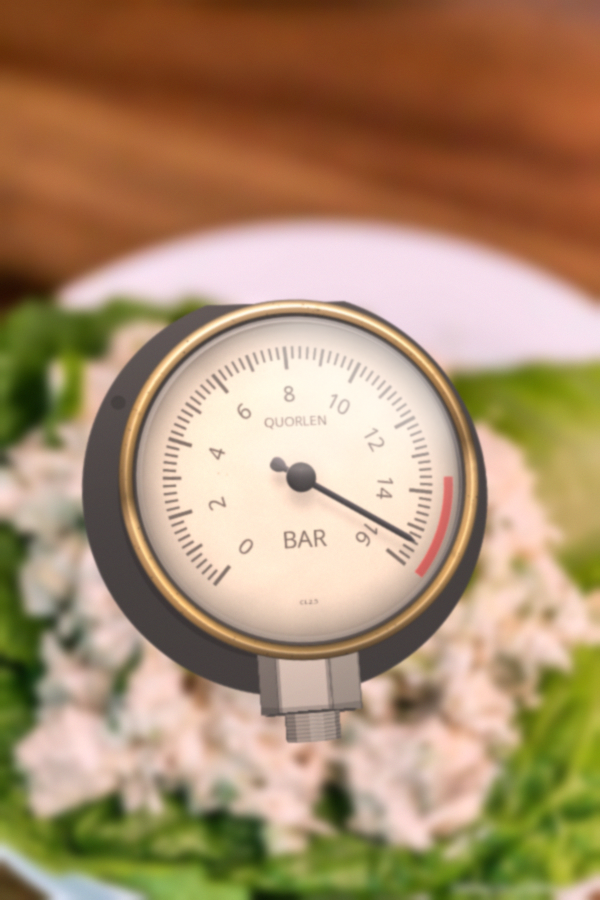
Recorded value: 15.4 bar
